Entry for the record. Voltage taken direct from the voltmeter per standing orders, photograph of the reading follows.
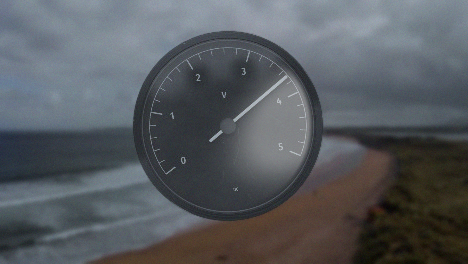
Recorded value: 3.7 V
